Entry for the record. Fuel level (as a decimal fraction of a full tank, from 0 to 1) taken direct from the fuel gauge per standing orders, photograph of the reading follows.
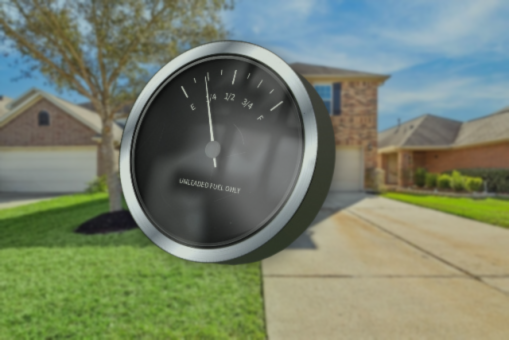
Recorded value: 0.25
